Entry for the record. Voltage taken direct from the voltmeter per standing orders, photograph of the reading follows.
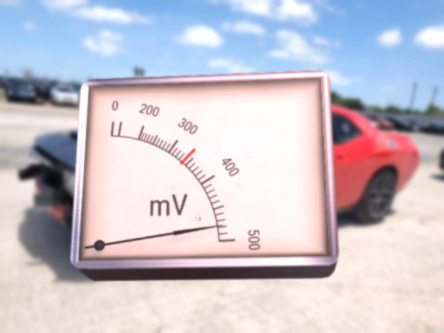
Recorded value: 480 mV
